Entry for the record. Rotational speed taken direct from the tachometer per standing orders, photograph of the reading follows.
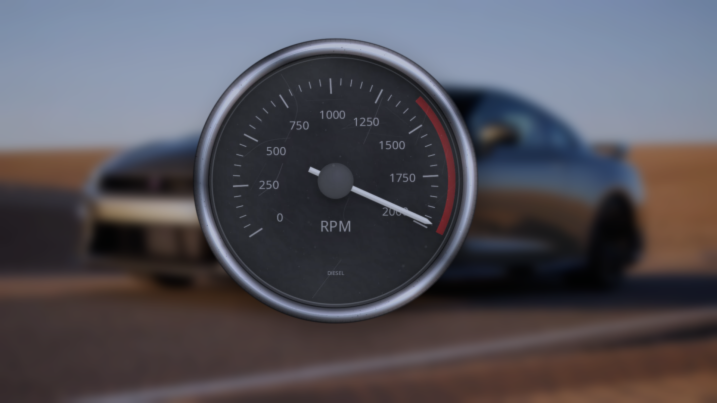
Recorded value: 1975 rpm
